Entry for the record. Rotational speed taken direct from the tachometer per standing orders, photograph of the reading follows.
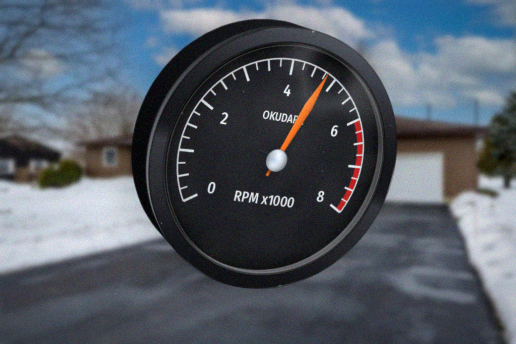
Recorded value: 4750 rpm
